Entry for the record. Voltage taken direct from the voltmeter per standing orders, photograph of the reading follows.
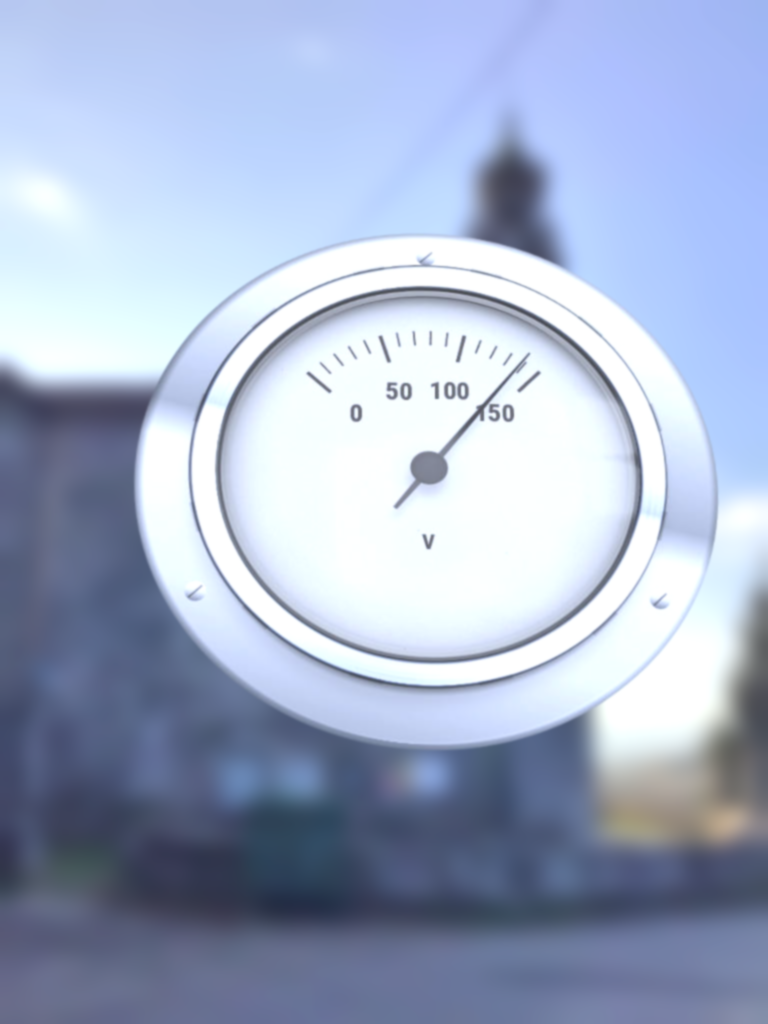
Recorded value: 140 V
